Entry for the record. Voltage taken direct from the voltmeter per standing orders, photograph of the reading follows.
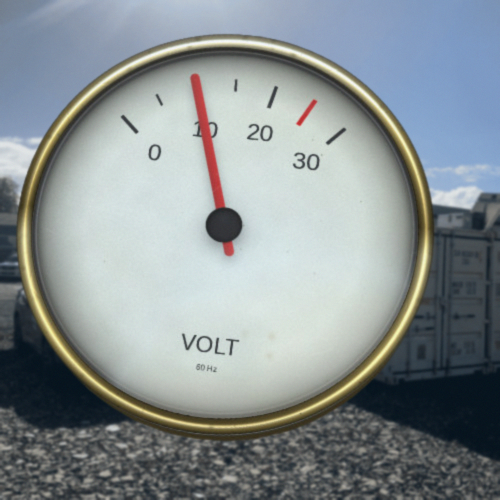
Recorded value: 10 V
